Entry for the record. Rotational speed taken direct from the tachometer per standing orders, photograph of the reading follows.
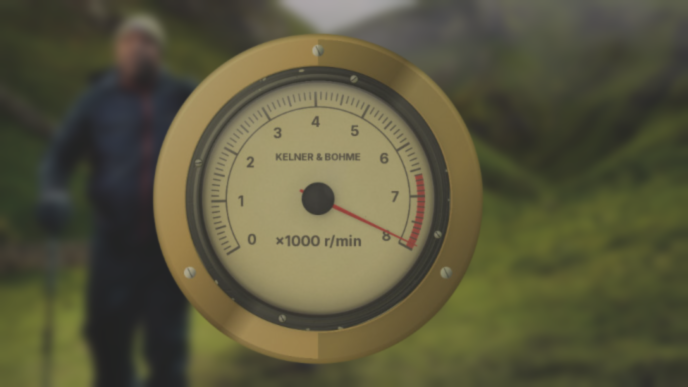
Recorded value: 7900 rpm
